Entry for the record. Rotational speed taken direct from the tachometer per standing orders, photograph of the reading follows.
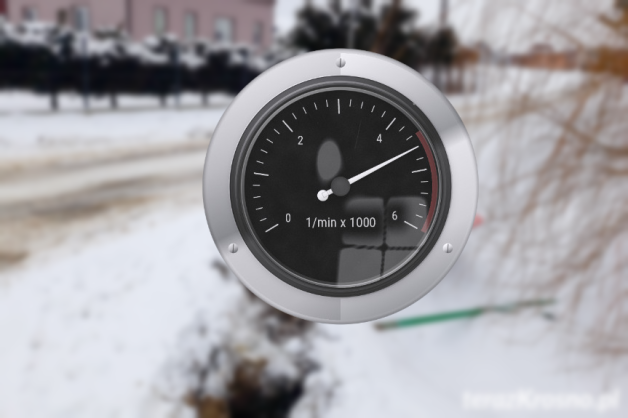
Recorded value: 4600 rpm
